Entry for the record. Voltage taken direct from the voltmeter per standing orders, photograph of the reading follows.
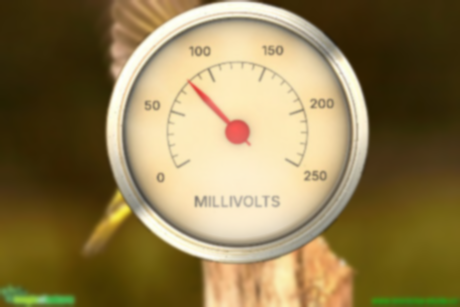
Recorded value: 80 mV
